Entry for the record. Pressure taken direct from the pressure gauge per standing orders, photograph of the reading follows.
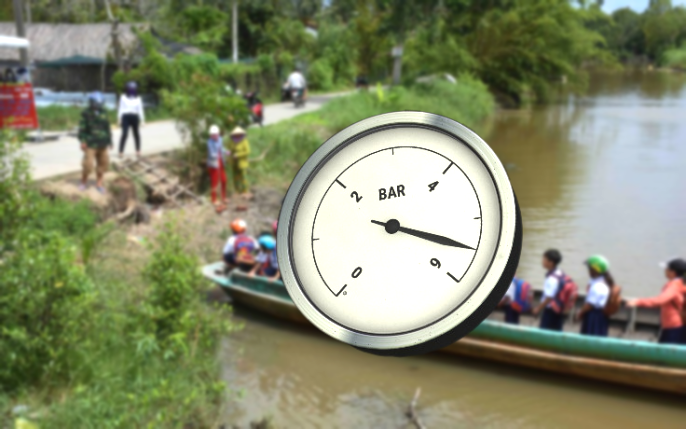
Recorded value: 5.5 bar
